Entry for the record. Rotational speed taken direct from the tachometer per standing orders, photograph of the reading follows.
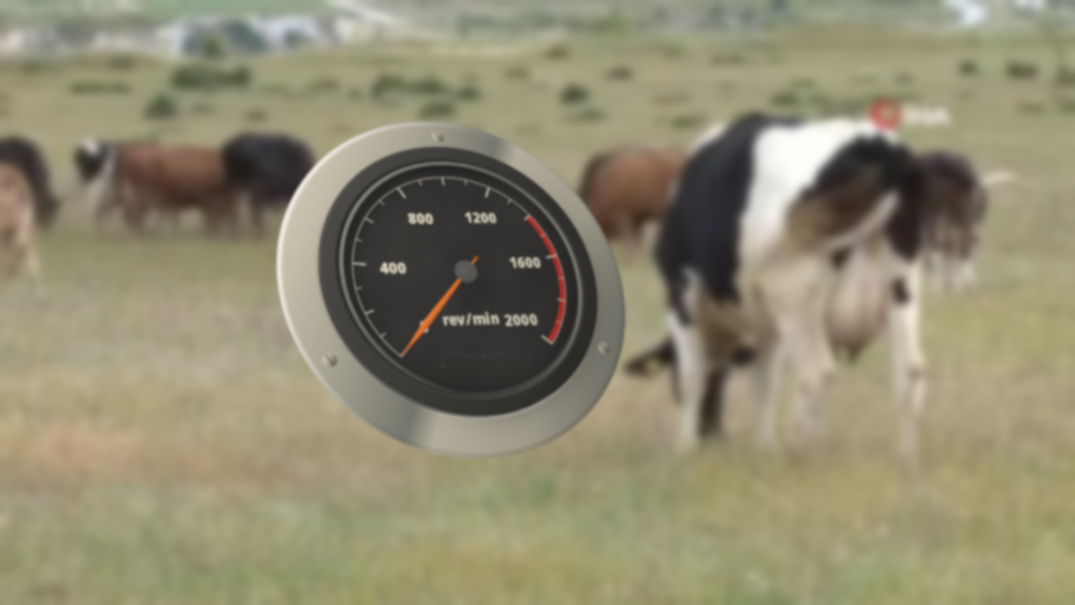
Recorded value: 0 rpm
